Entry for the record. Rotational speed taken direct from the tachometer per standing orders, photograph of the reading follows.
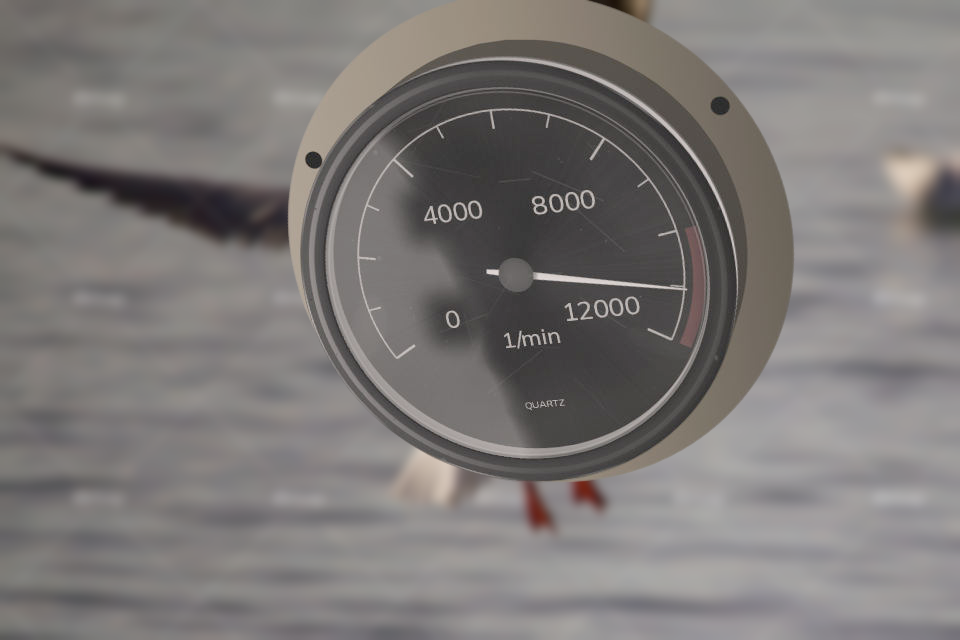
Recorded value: 11000 rpm
